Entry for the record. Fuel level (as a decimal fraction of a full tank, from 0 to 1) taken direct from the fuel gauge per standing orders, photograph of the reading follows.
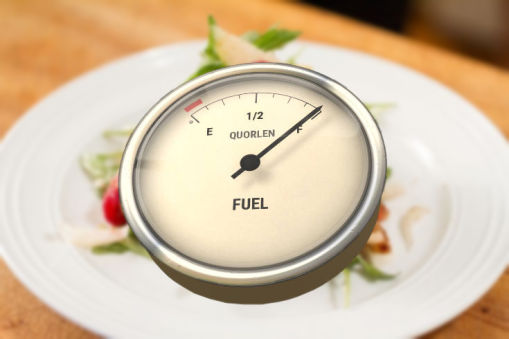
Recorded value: 1
